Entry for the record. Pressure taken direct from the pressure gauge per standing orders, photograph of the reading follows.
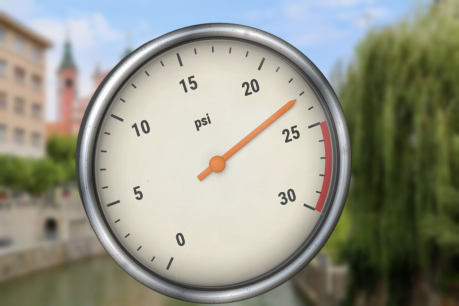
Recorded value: 23 psi
